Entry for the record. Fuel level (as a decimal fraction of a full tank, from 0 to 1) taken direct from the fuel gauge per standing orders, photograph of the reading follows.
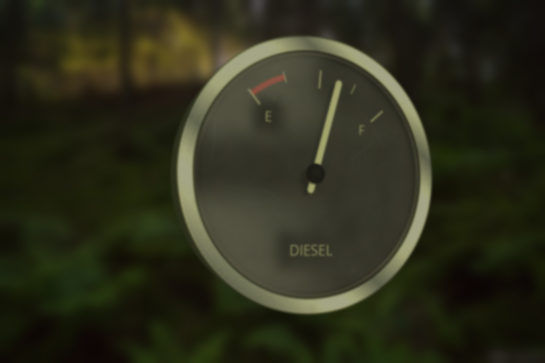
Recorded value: 0.625
